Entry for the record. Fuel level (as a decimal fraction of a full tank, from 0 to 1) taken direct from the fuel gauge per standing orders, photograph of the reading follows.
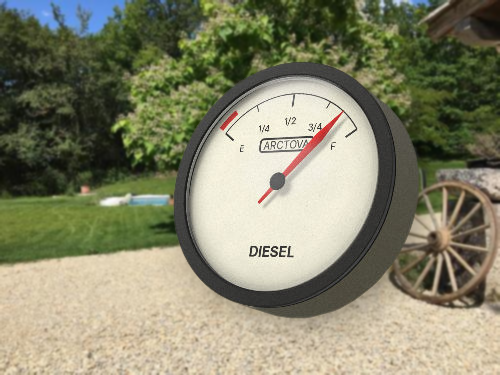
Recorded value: 0.875
